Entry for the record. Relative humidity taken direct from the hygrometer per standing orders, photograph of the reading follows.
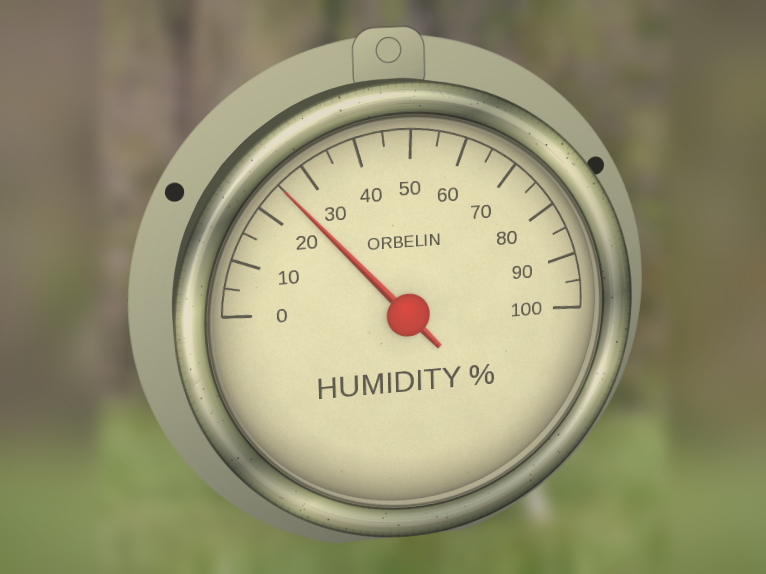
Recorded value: 25 %
